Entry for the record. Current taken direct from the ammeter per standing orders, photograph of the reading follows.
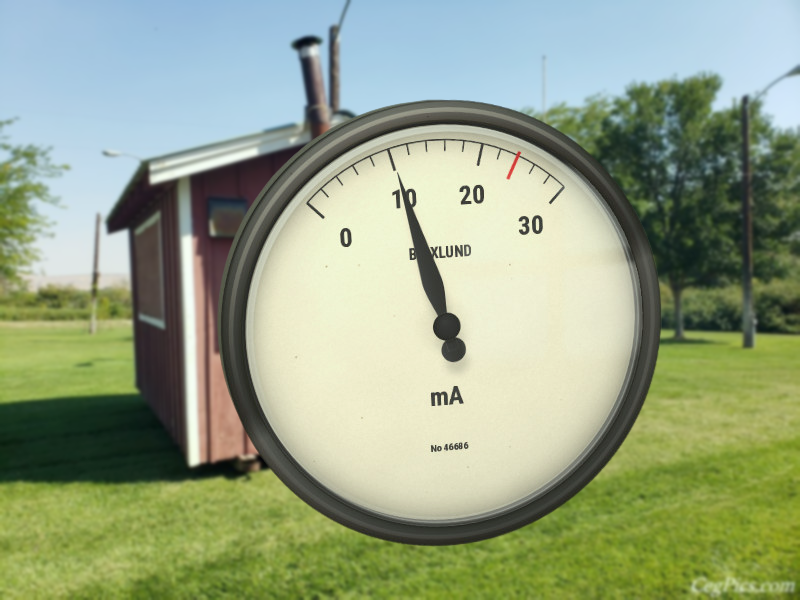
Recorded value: 10 mA
